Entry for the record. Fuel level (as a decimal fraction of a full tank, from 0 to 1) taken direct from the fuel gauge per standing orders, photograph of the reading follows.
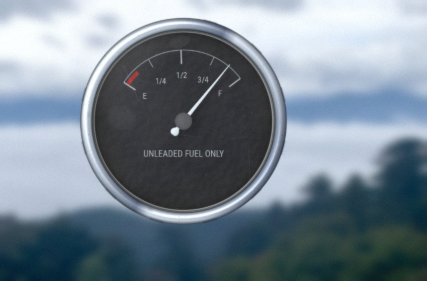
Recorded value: 0.875
